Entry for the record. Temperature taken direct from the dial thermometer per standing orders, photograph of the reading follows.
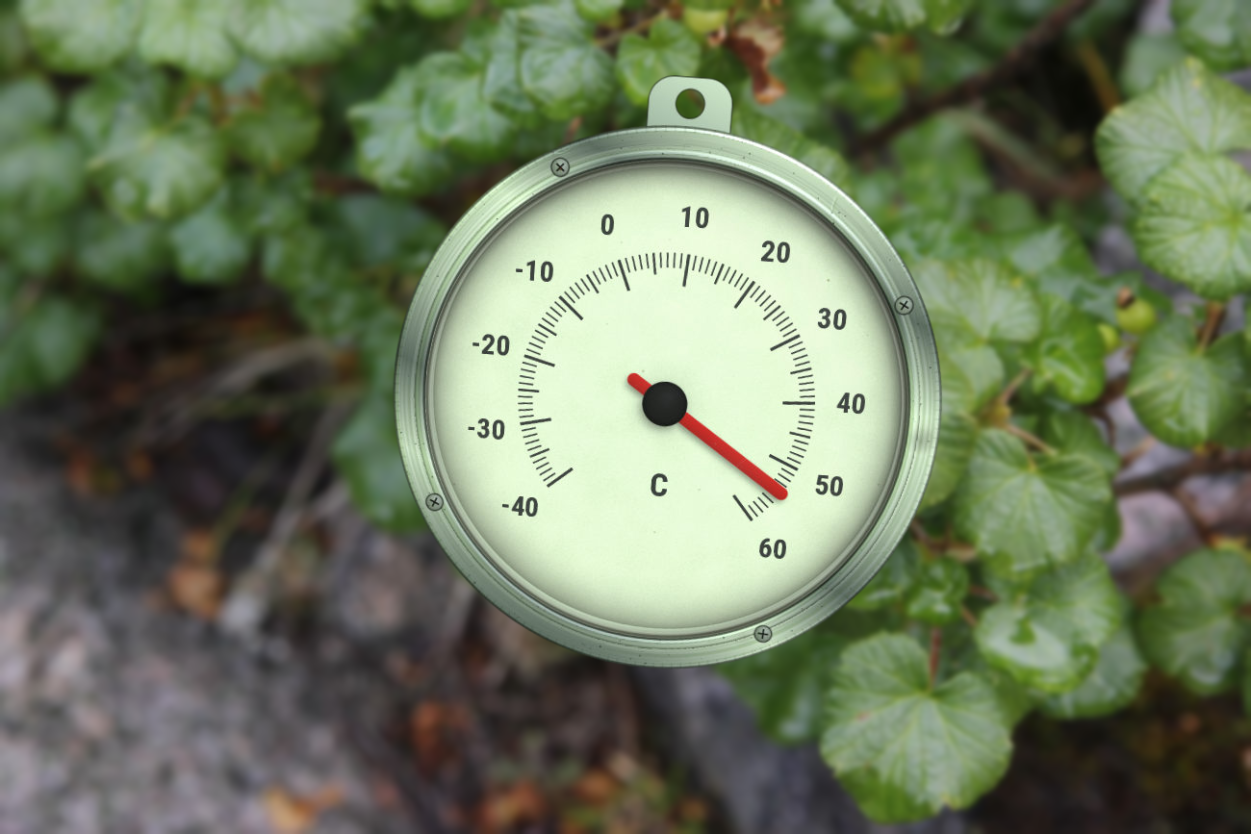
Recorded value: 54 °C
